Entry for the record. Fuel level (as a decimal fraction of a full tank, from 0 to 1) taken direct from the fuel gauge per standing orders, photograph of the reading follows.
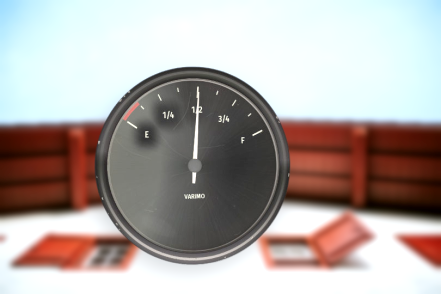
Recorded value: 0.5
